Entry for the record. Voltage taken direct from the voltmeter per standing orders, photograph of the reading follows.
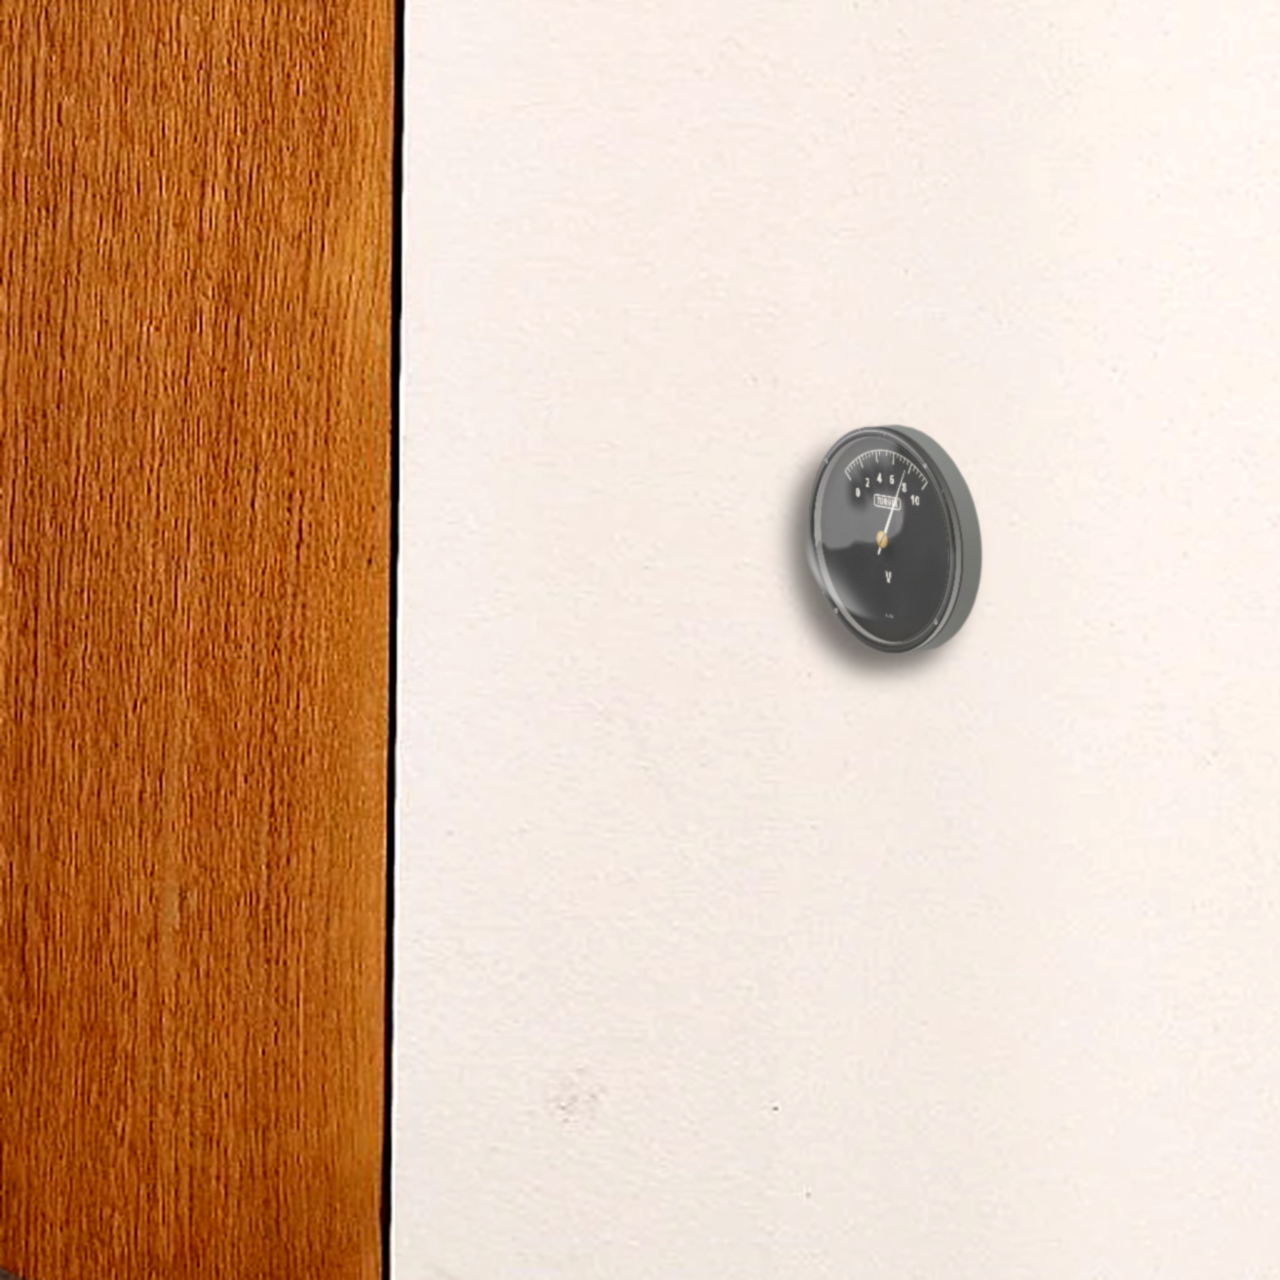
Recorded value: 8 V
